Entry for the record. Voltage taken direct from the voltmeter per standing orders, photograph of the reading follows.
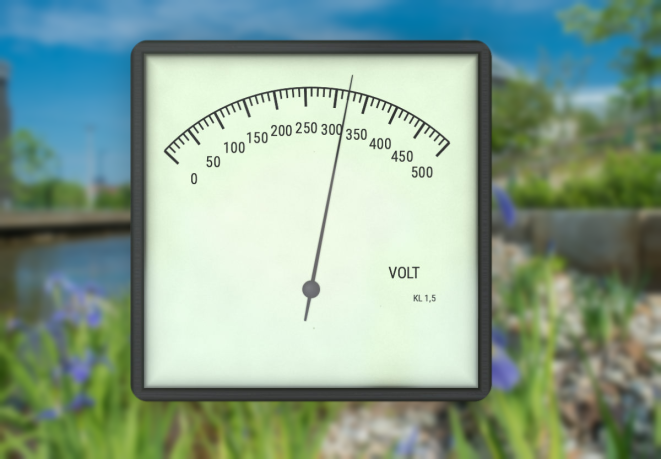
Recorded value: 320 V
